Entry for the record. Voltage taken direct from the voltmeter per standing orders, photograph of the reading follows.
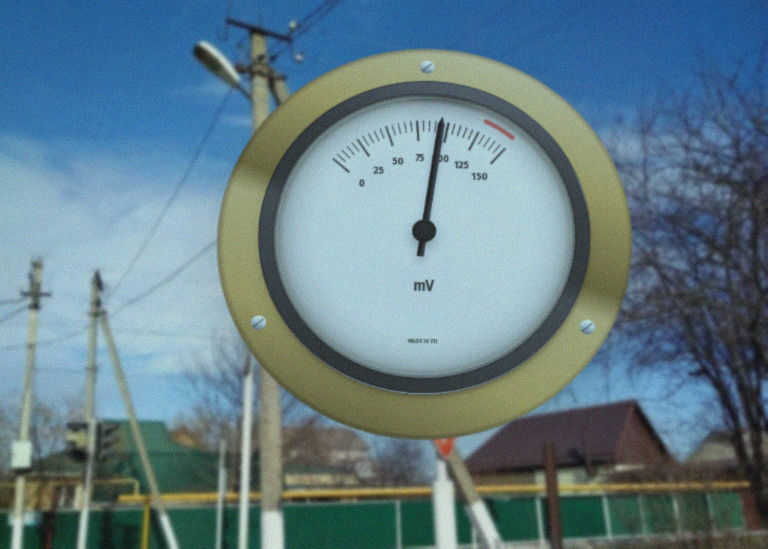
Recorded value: 95 mV
